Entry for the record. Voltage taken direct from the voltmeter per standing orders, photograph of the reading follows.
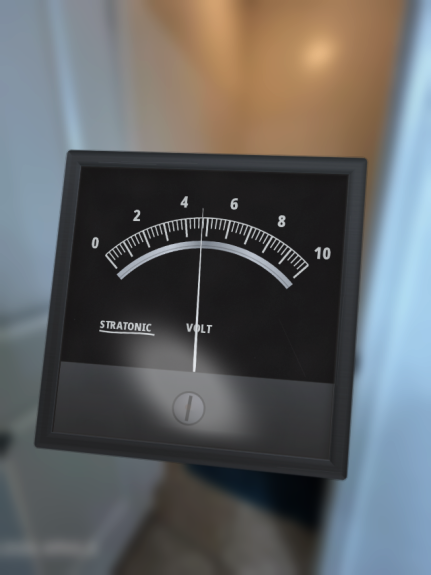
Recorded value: 4.8 V
